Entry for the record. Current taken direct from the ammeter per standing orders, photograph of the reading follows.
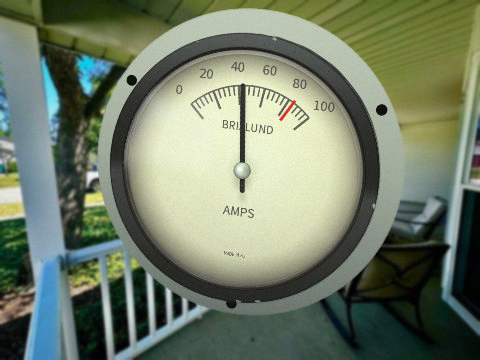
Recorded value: 44 A
